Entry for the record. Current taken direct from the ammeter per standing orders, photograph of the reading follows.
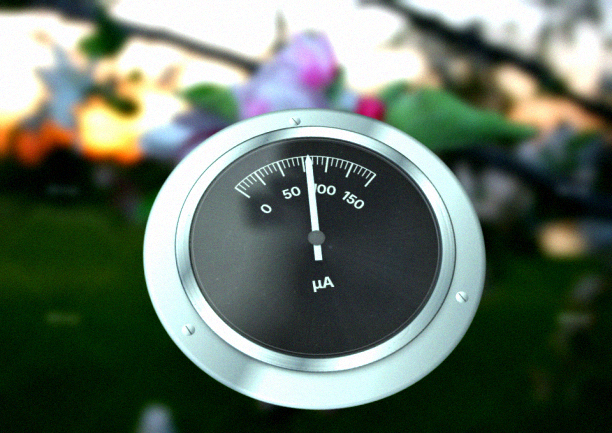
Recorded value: 80 µA
